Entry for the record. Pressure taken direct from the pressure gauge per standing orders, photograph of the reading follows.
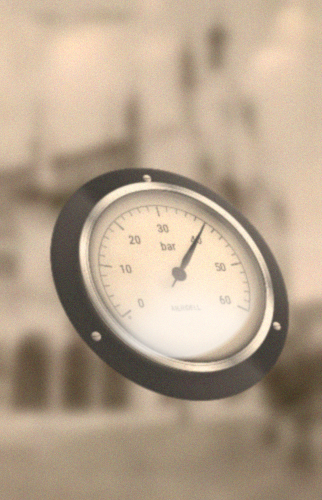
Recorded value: 40 bar
